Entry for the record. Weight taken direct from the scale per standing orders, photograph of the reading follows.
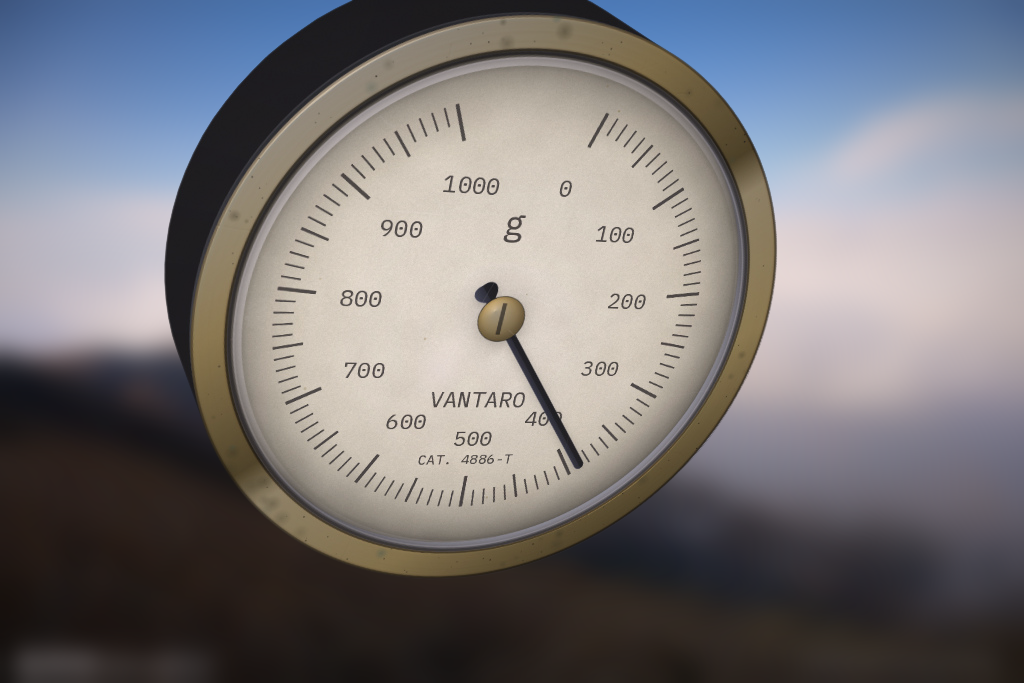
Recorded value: 390 g
